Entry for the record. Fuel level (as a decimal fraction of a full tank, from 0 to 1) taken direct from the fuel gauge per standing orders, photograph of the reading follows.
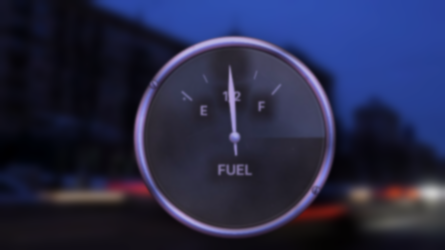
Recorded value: 0.5
